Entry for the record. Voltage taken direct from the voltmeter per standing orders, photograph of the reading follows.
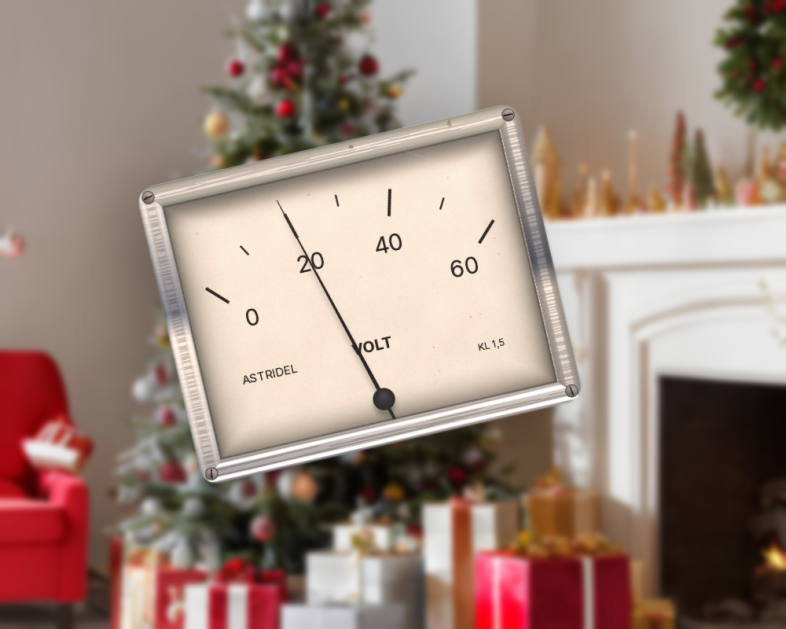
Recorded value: 20 V
